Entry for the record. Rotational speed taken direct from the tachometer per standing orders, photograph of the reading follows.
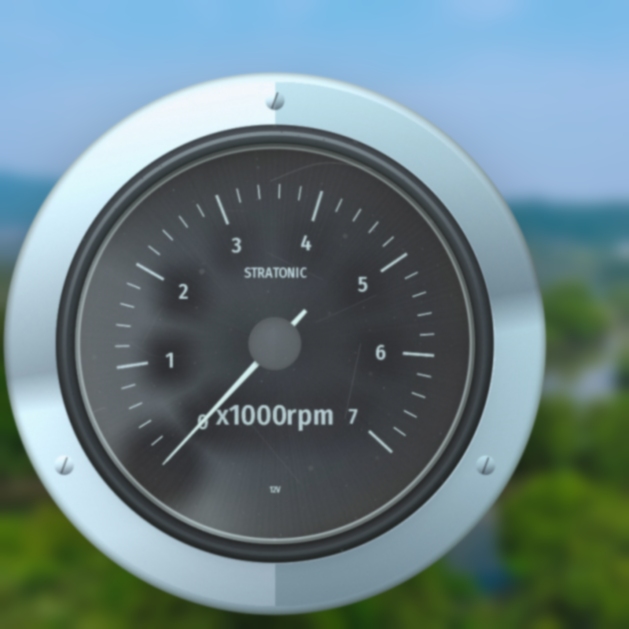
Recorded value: 0 rpm
